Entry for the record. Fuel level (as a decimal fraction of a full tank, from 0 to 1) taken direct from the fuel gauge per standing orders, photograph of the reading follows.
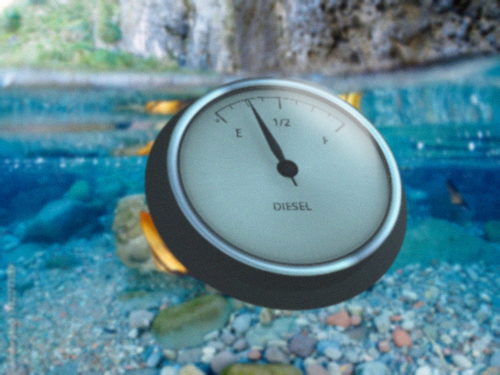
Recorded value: 0.25
